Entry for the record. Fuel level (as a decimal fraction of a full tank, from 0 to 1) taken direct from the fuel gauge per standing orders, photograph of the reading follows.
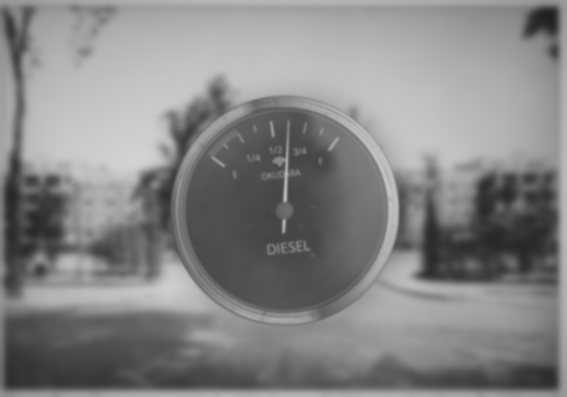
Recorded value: 0.625
